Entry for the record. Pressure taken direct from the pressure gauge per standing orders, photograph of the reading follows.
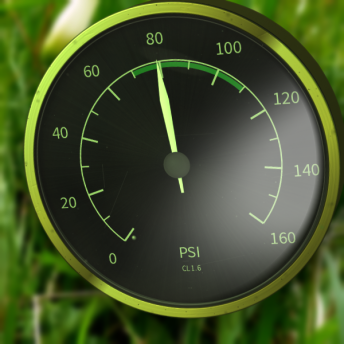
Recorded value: 80 psi
